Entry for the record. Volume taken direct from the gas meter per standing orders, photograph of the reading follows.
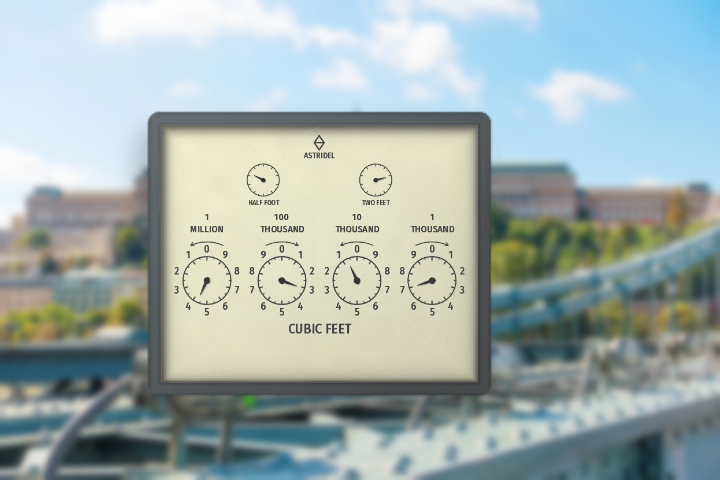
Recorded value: 430700 ft³
